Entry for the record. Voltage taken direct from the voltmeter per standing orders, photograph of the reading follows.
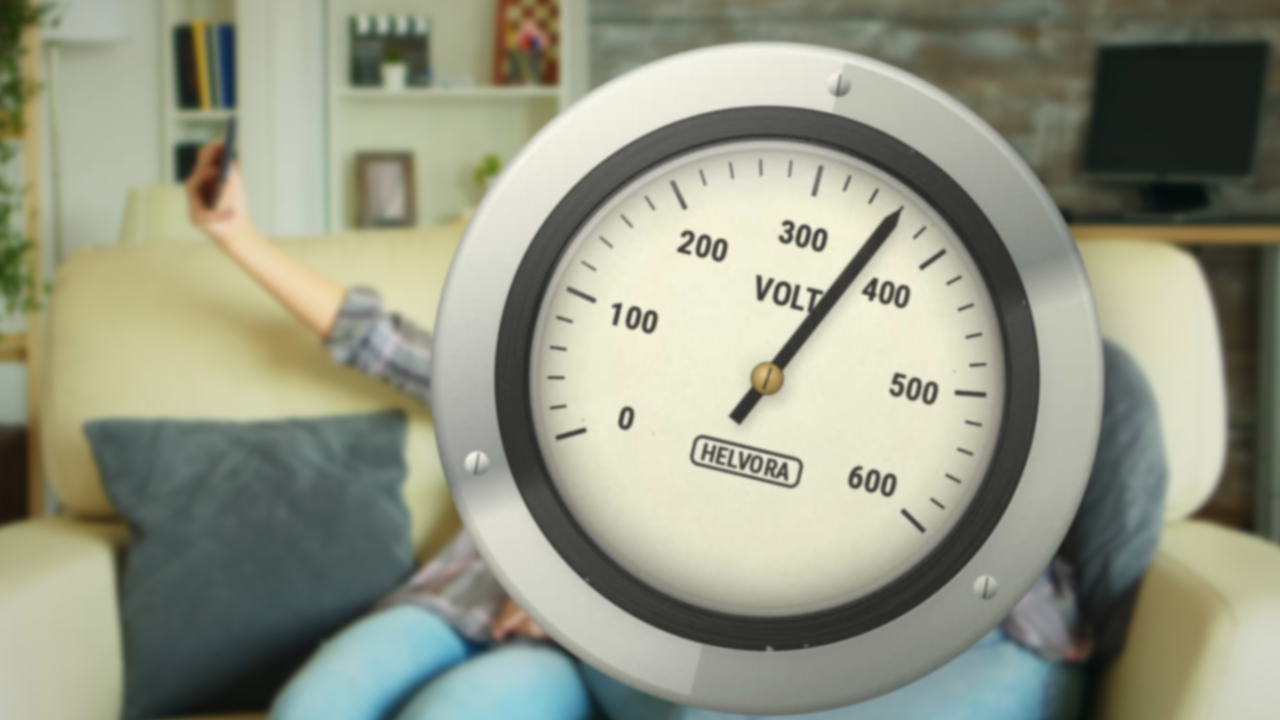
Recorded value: 360 V
